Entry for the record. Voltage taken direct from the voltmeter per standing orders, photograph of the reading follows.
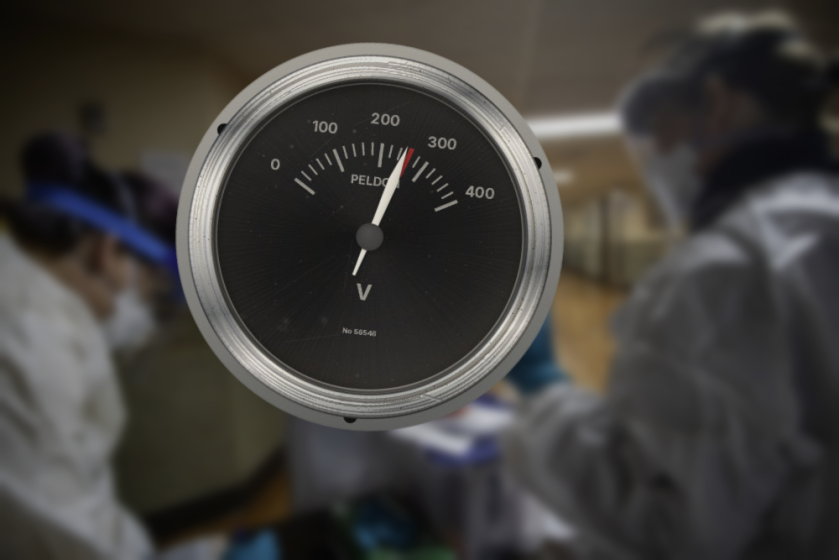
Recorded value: 250 V
